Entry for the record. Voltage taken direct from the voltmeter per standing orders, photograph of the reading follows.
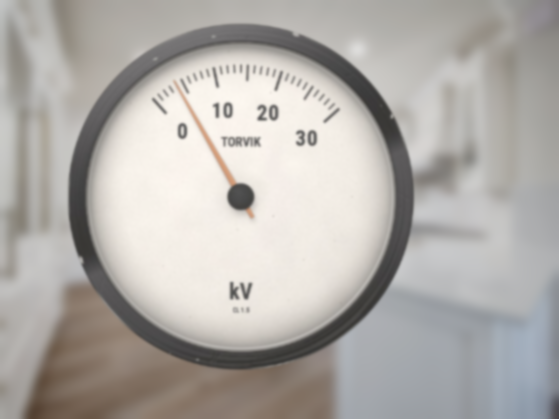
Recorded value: 4 kV
